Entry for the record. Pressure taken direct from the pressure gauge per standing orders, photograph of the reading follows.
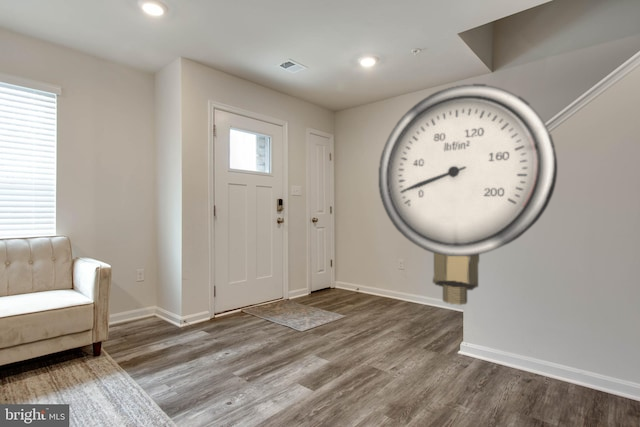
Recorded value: 10 psi
